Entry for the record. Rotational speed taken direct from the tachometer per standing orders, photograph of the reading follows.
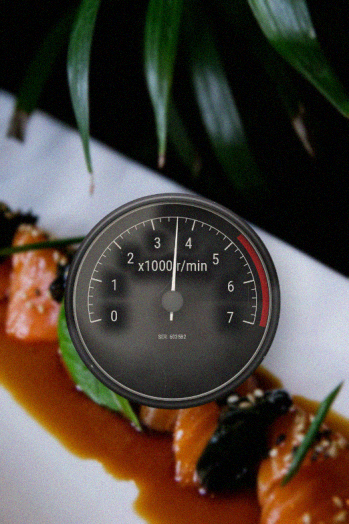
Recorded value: 3600 rpm
